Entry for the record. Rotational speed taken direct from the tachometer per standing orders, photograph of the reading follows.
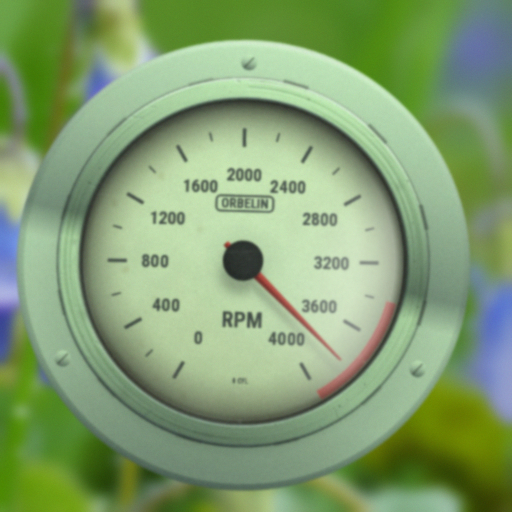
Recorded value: 3800 rpm
